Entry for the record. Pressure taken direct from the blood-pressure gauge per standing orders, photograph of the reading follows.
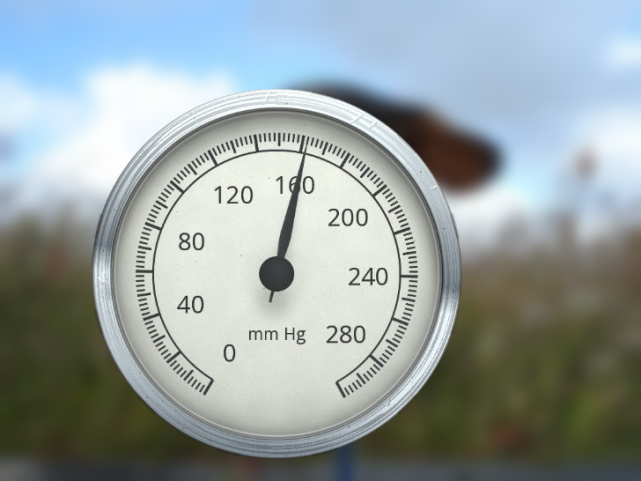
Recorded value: 162 mmHg
